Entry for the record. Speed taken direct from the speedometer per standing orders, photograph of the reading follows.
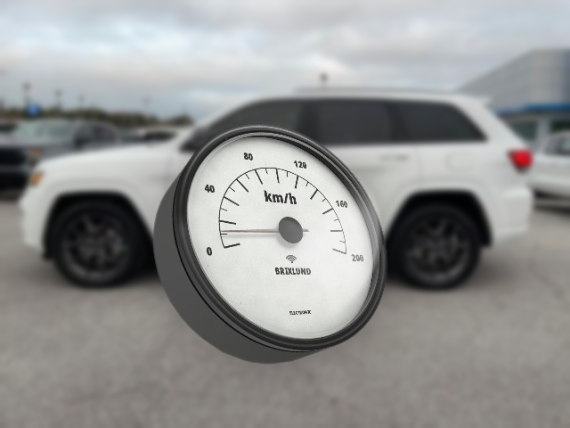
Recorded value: 10 km/h
